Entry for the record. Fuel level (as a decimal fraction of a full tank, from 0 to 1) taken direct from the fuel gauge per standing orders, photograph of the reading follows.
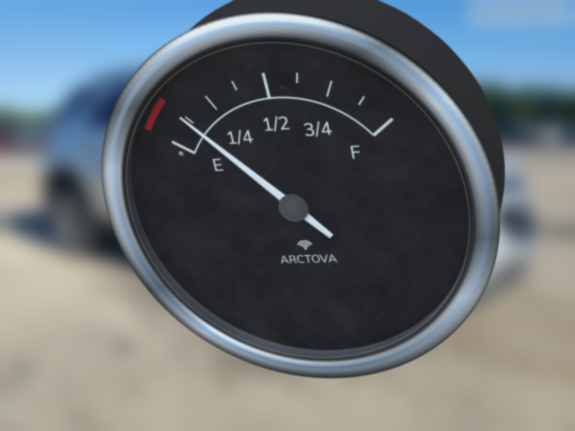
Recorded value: 0.125
